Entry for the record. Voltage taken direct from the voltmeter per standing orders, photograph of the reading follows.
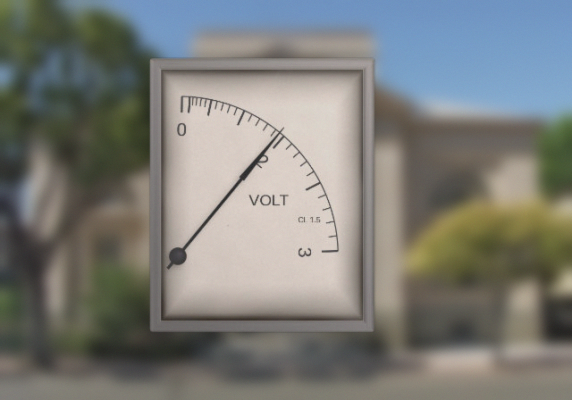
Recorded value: 1.95 V
